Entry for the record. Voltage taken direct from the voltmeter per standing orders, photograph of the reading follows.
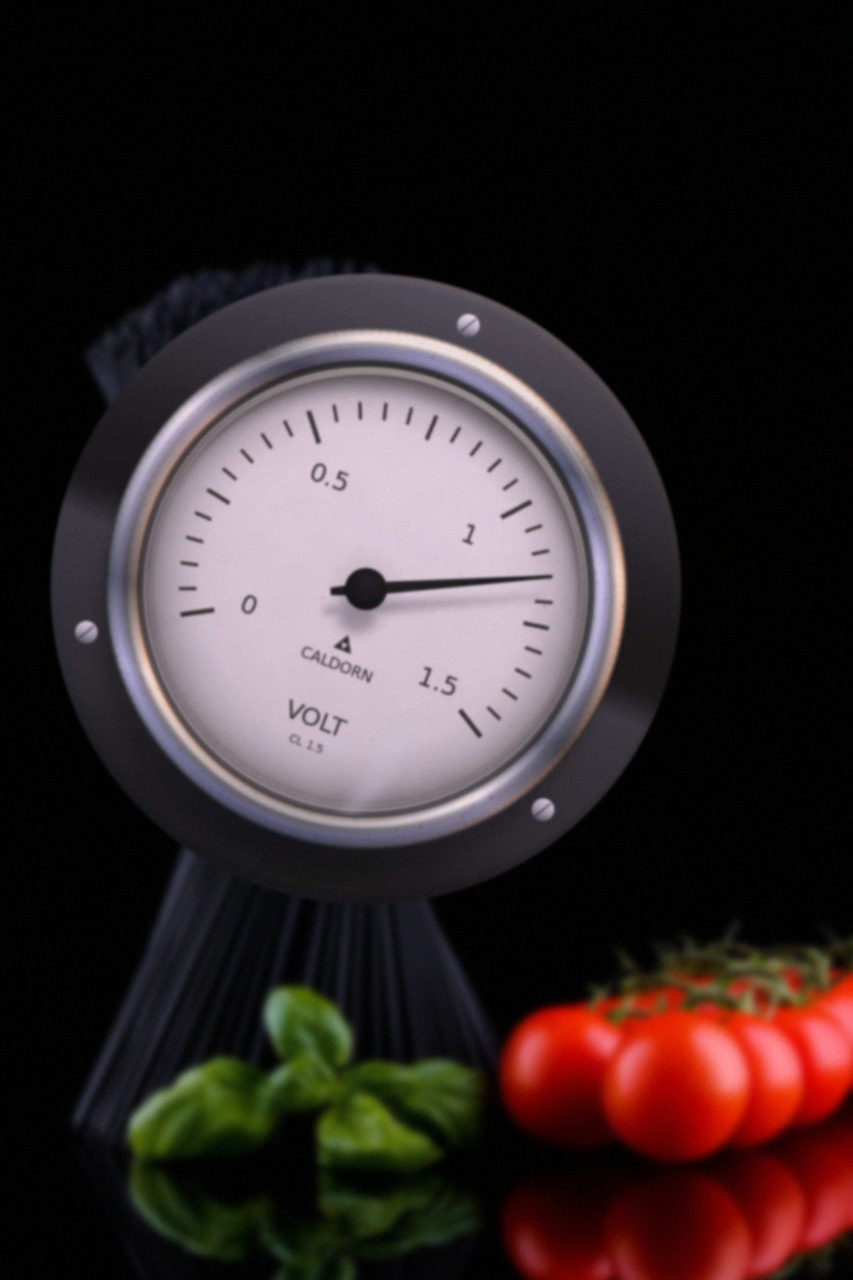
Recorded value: 1.15 V
